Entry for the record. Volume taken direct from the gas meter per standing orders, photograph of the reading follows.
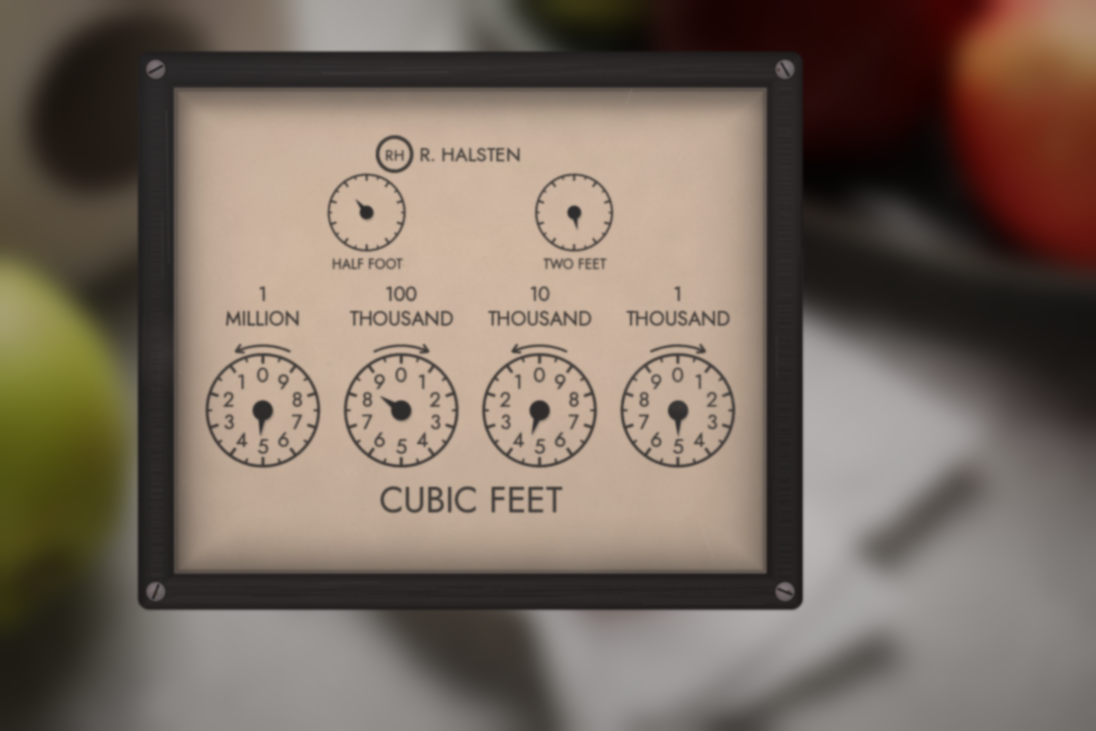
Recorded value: 484500 ft³
